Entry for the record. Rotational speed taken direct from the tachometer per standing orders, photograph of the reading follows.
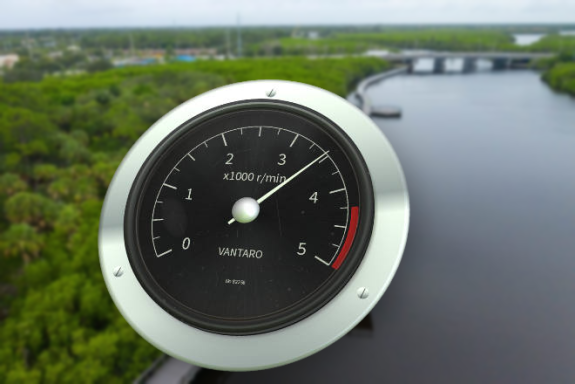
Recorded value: 3500 rpm
